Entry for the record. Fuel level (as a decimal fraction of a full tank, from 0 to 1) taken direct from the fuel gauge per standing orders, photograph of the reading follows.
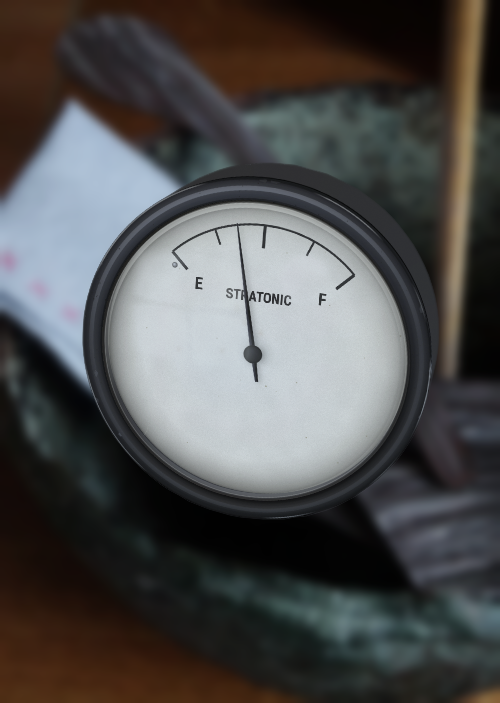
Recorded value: 0.375
